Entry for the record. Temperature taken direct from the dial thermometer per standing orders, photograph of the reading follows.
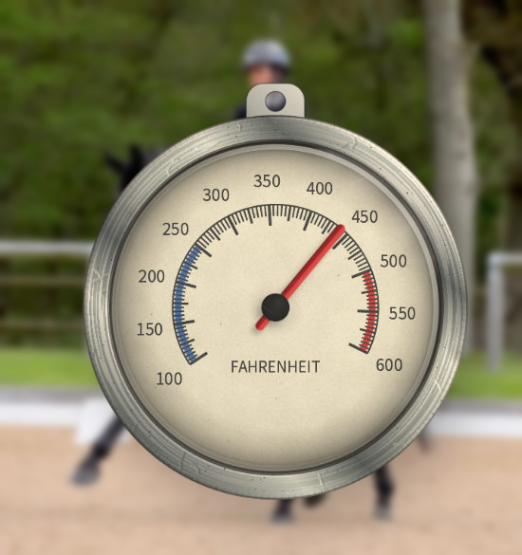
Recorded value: 440 °F
